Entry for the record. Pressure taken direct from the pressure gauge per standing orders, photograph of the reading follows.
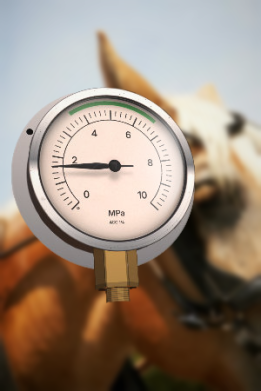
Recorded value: 1.6 MPa
